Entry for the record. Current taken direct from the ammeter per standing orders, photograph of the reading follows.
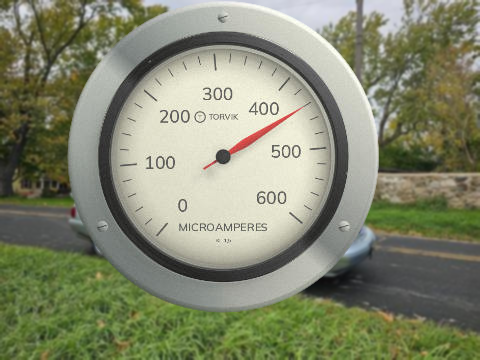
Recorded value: 440 µA
